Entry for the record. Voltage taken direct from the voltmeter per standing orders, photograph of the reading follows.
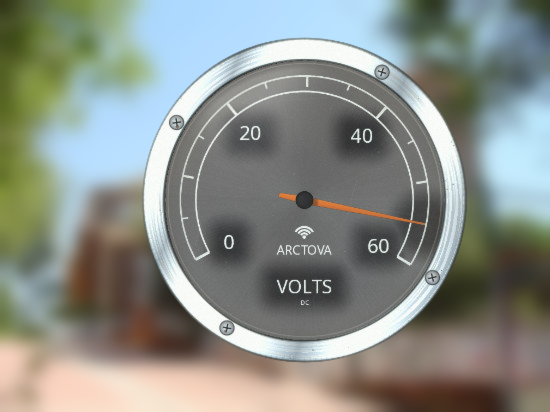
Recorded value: 55 V
